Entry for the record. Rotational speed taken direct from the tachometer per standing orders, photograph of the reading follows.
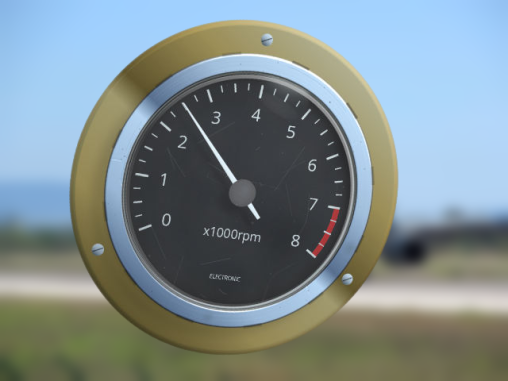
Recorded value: 2500 rpm
